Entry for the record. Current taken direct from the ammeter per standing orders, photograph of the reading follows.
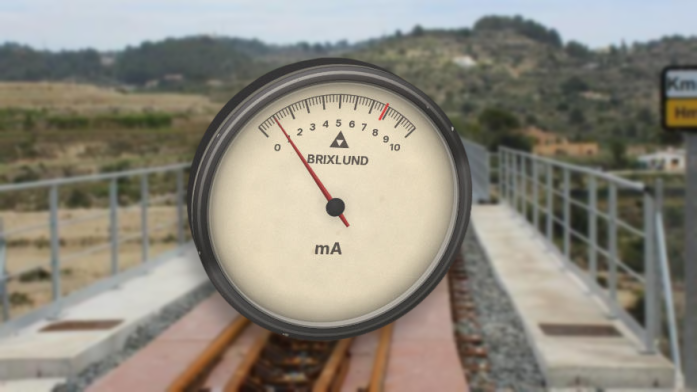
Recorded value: 1 mA
